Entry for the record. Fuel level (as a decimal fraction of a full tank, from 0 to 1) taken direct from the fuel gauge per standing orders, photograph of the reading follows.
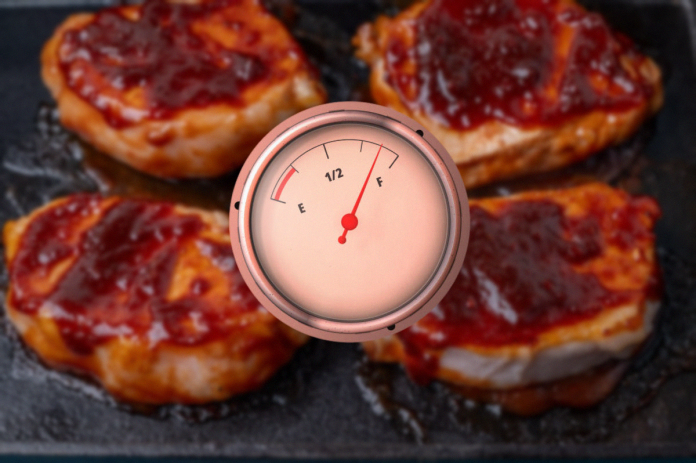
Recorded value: 0.875
